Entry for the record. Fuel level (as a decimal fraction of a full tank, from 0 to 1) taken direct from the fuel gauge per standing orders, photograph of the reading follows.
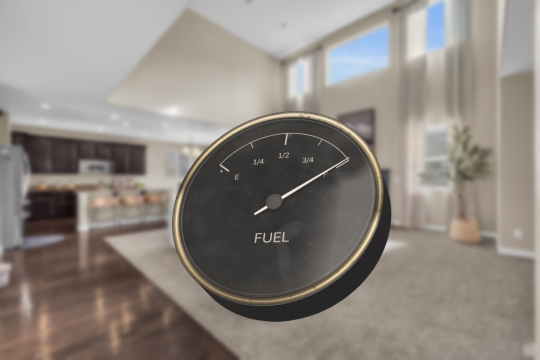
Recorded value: 1
